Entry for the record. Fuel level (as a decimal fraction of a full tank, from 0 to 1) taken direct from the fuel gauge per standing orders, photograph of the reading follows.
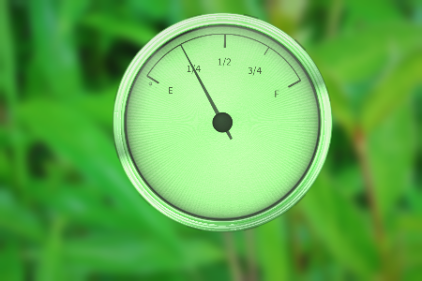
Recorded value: 0.25
